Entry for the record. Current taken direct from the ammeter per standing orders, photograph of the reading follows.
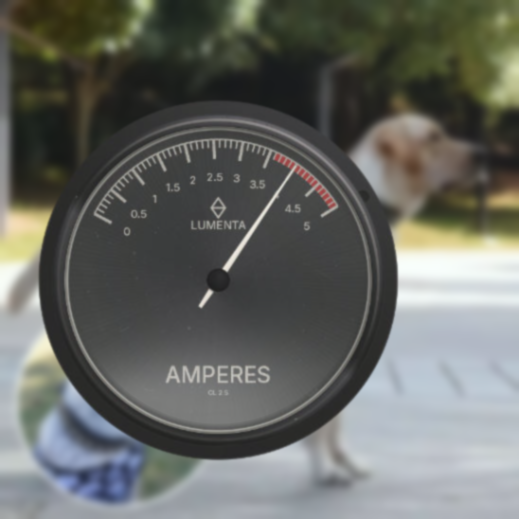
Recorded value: 4 A
